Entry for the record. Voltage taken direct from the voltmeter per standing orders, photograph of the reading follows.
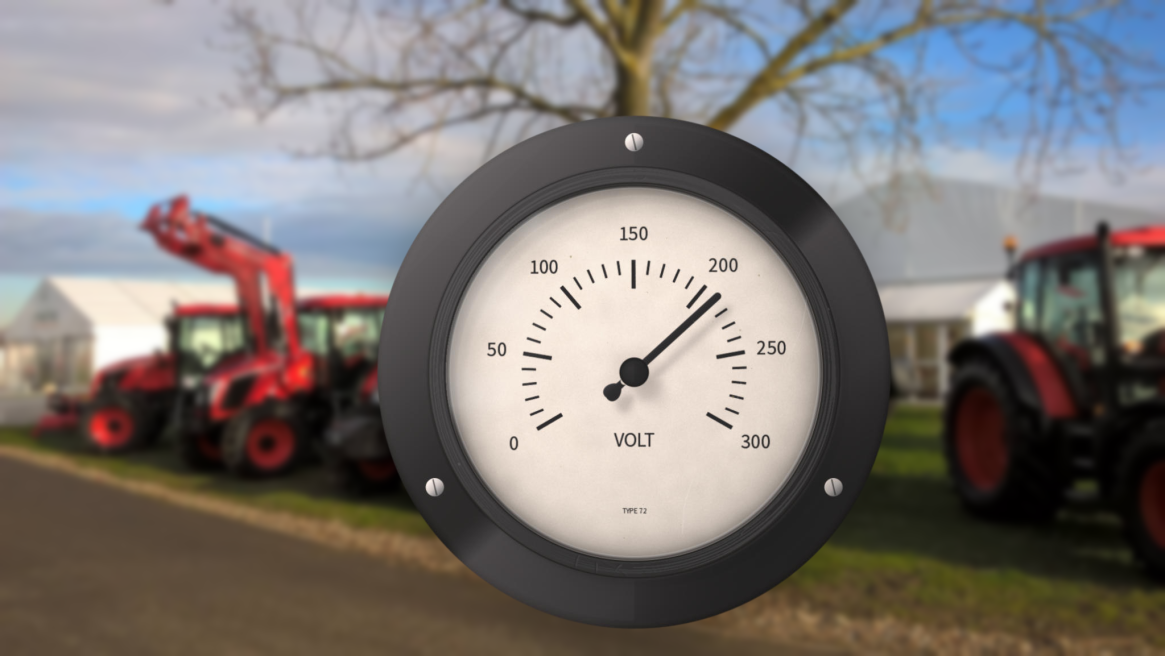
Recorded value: 210 V
